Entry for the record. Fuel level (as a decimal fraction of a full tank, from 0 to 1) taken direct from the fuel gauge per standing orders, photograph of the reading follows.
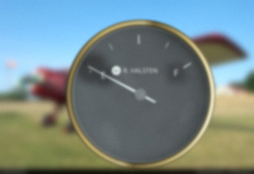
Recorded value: 0
